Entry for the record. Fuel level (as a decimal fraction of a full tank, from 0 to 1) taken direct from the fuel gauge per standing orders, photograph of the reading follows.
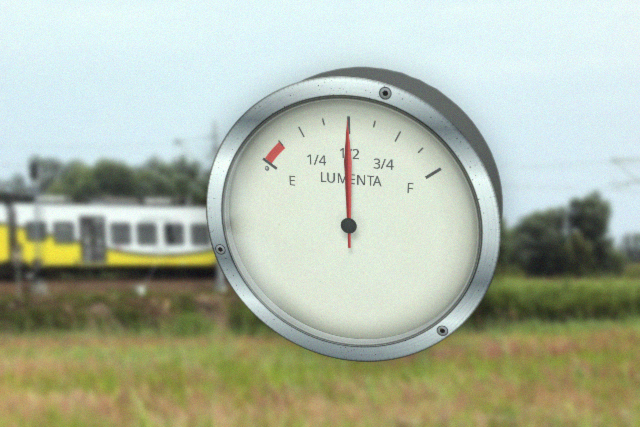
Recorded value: 0.5
